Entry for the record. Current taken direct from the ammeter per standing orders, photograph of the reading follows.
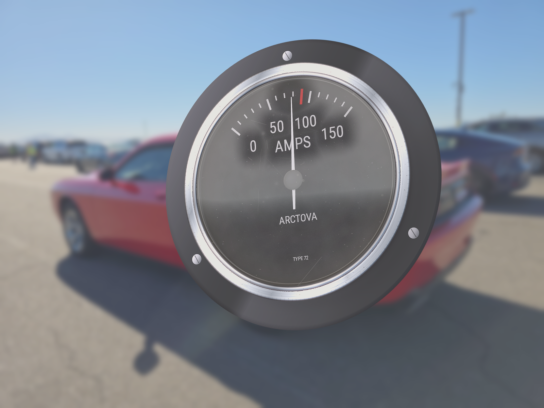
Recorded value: 80 A
